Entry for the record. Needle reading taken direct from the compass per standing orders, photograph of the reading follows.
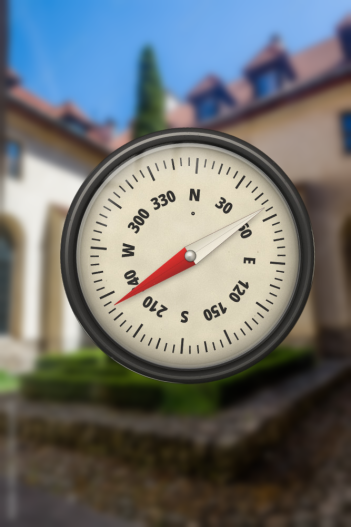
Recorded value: 232.5 °
